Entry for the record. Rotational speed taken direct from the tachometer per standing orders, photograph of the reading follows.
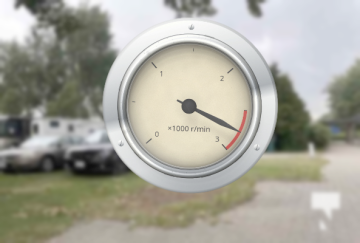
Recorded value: 2750 rpm
